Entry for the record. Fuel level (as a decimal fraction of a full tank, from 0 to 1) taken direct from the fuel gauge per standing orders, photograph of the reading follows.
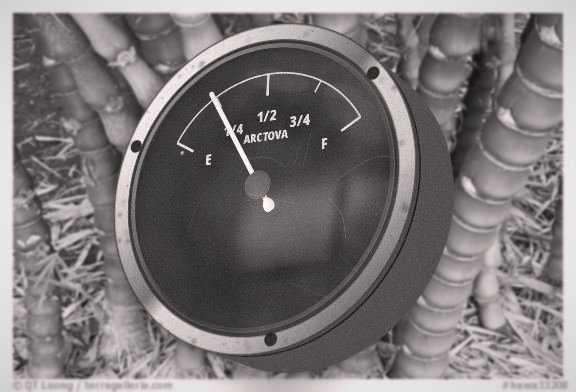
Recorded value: 0.25
